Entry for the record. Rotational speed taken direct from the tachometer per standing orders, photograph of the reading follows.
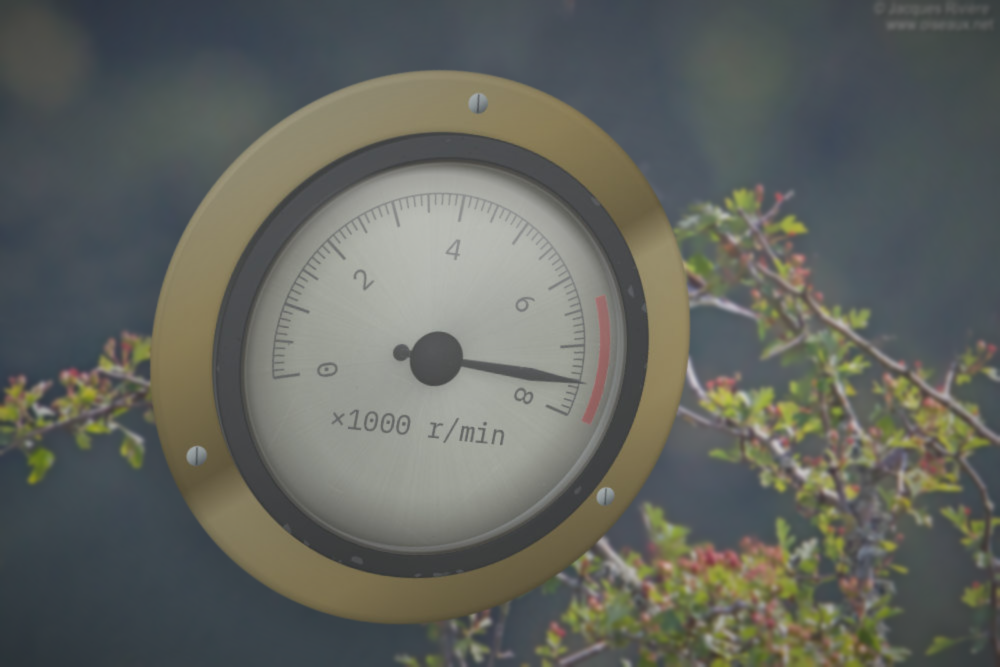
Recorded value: 7500 rpm
